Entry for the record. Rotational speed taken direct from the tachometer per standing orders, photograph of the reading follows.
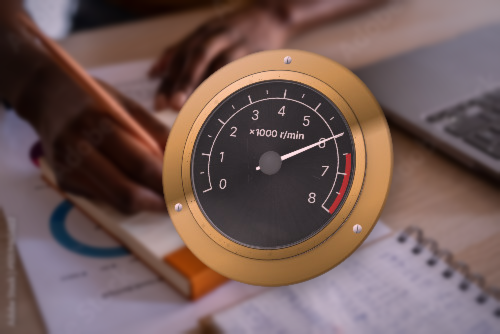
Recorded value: 6000 rpm
